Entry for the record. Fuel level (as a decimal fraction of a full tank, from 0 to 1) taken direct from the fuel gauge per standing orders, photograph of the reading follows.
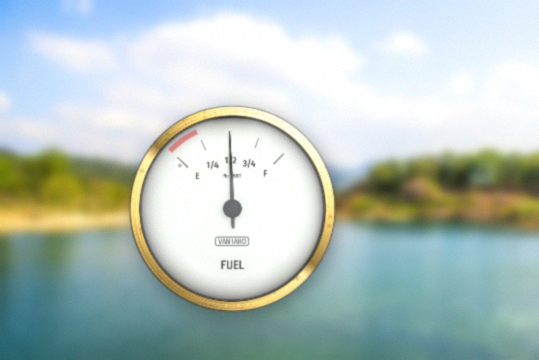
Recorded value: 0.5
